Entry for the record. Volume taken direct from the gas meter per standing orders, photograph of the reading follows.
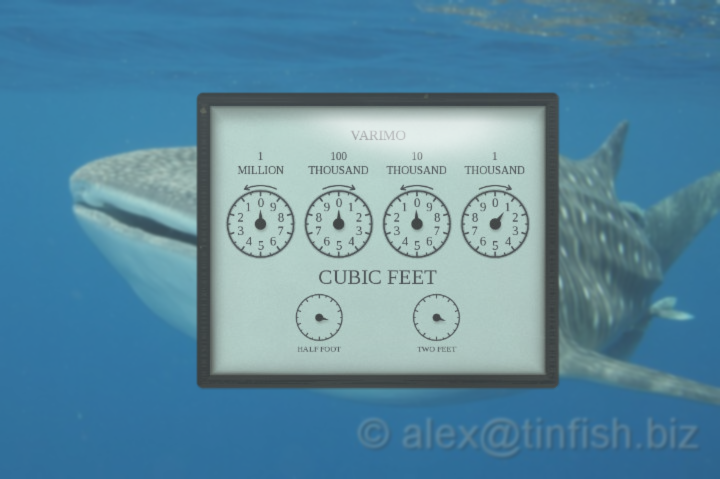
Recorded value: 100 ft³
